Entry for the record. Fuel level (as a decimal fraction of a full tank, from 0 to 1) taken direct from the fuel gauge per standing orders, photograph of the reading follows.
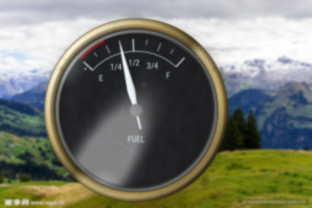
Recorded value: 0.375
